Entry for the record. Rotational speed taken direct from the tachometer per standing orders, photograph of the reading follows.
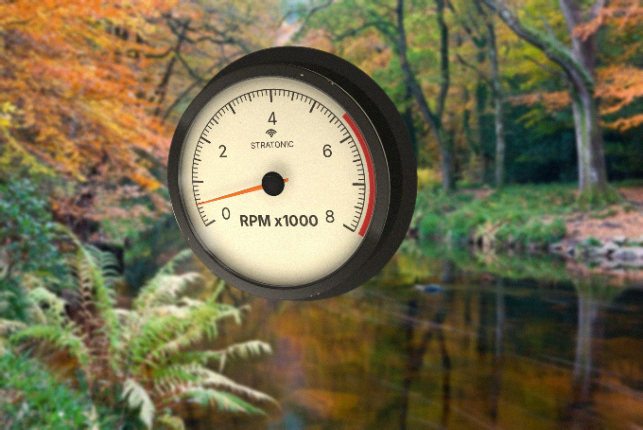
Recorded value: 500 rpm
